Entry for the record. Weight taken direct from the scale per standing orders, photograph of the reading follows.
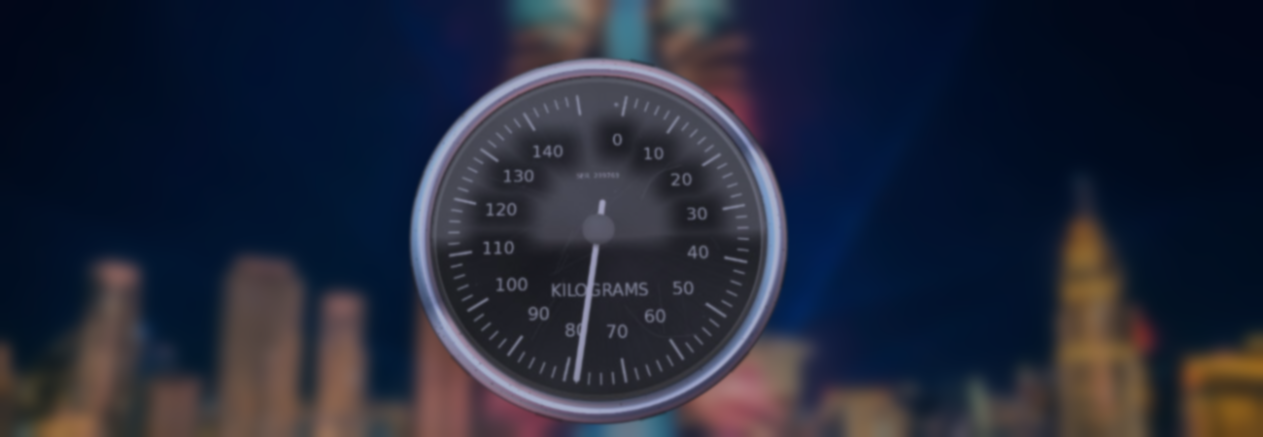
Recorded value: 78 kg
